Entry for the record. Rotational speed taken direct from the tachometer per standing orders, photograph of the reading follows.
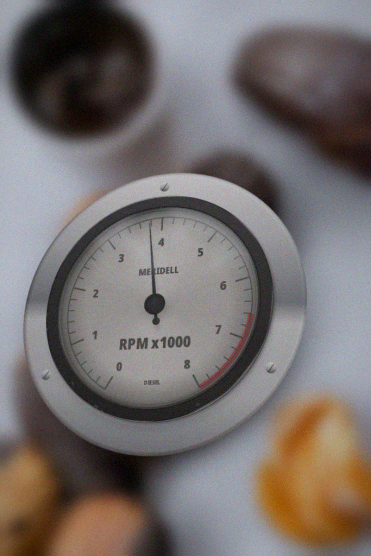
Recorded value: 3800 rpm
